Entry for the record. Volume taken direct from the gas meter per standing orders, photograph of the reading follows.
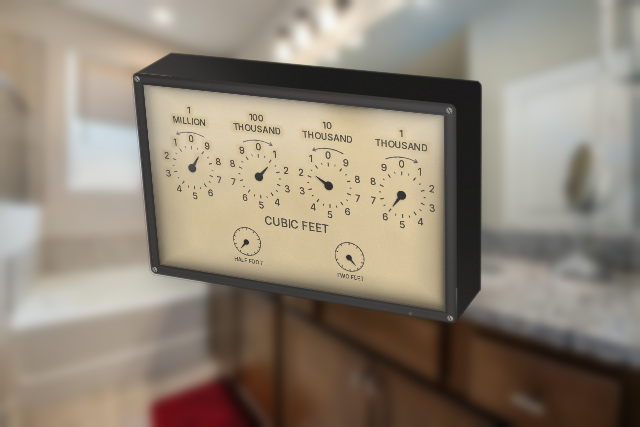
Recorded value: 911600 ft³
